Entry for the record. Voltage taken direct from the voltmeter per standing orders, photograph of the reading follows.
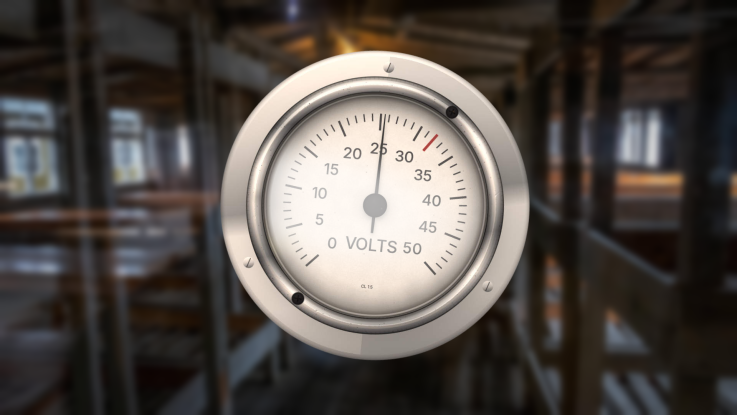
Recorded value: 25.5 V
